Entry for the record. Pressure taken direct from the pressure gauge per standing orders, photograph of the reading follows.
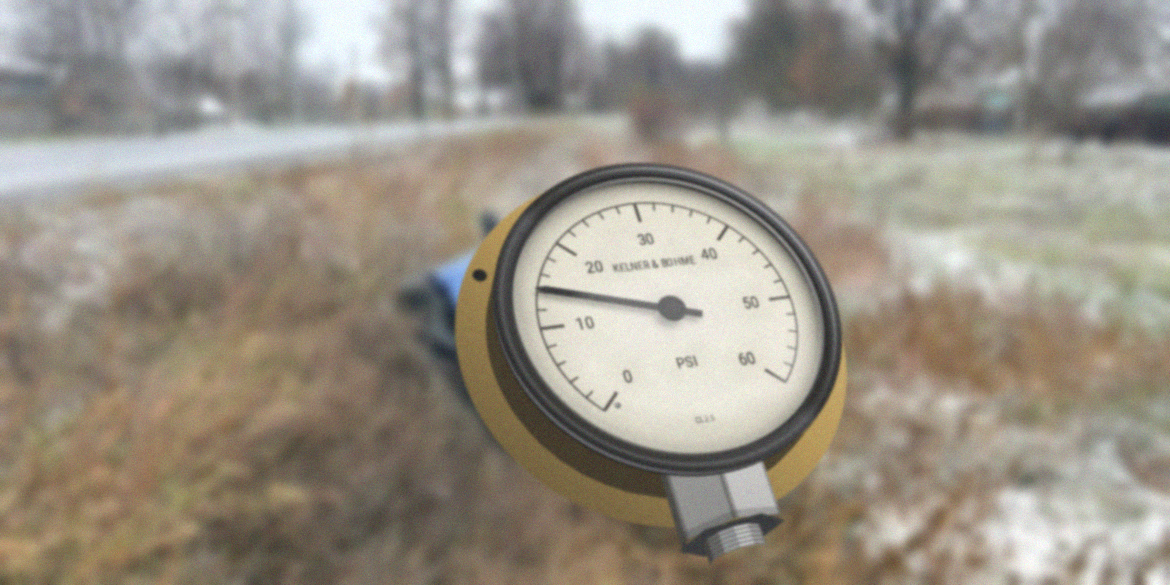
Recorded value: 14 psi
